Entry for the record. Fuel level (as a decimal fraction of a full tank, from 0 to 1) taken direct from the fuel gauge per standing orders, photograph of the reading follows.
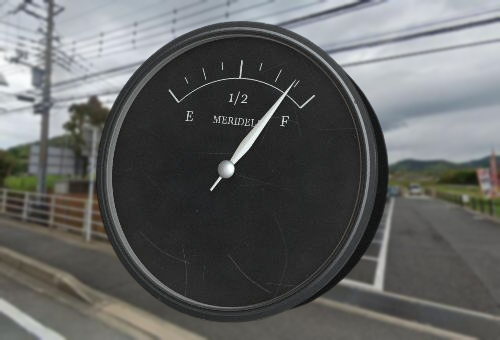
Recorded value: 0.875
